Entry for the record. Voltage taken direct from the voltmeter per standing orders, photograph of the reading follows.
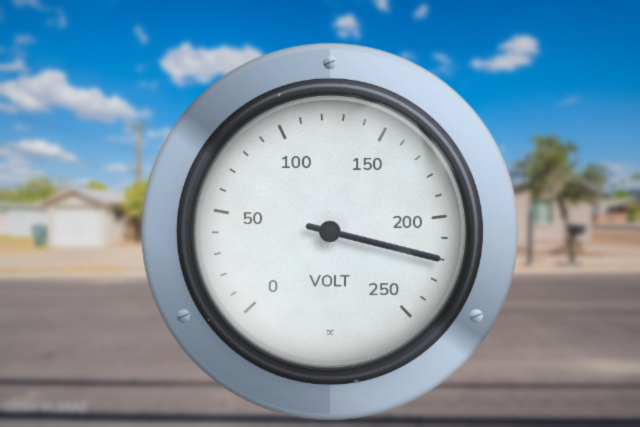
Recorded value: 220 V
